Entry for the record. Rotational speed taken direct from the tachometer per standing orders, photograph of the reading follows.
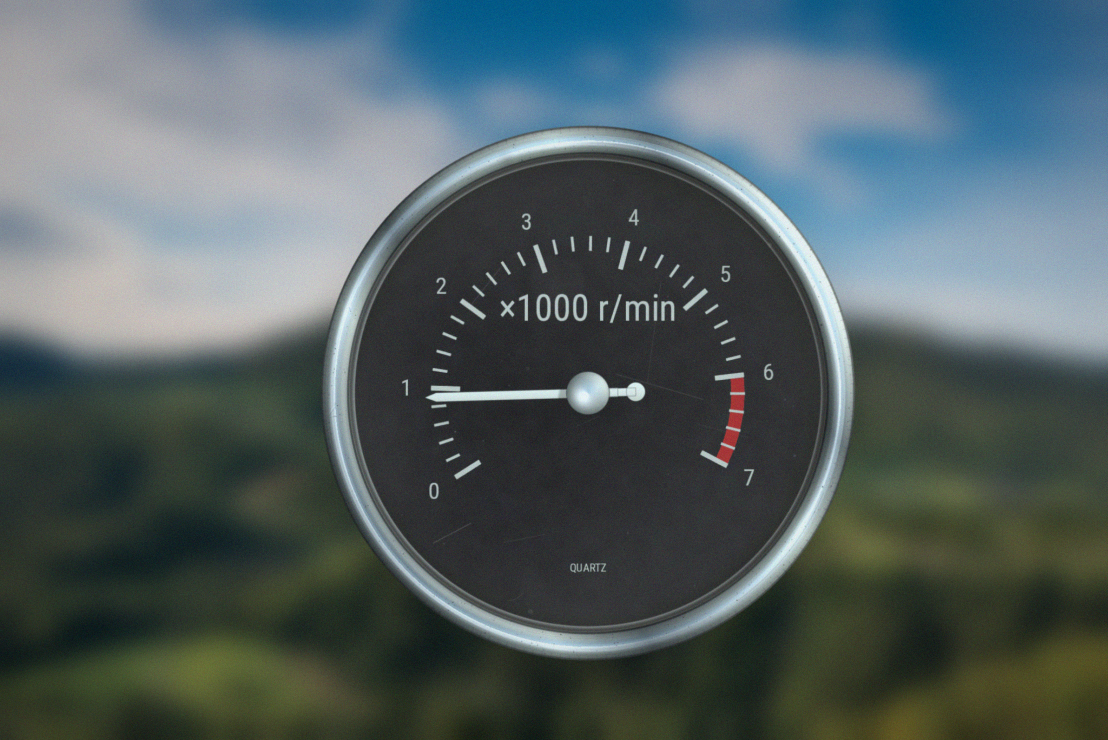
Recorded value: 900 rpm
